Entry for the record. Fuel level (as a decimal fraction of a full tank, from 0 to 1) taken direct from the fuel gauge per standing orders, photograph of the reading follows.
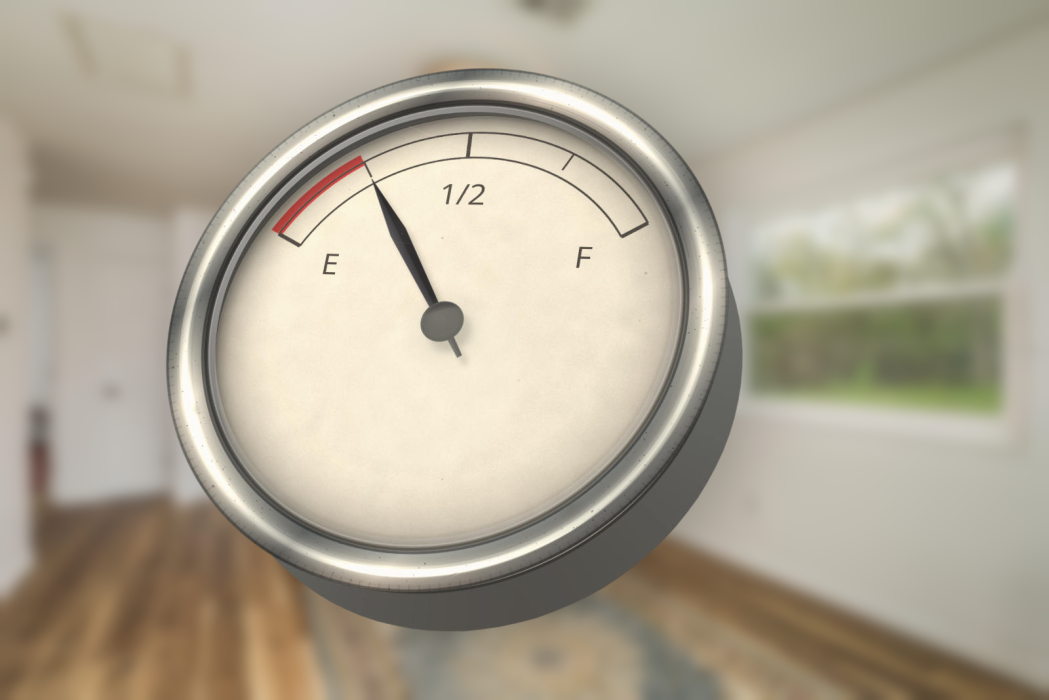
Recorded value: 0.25
